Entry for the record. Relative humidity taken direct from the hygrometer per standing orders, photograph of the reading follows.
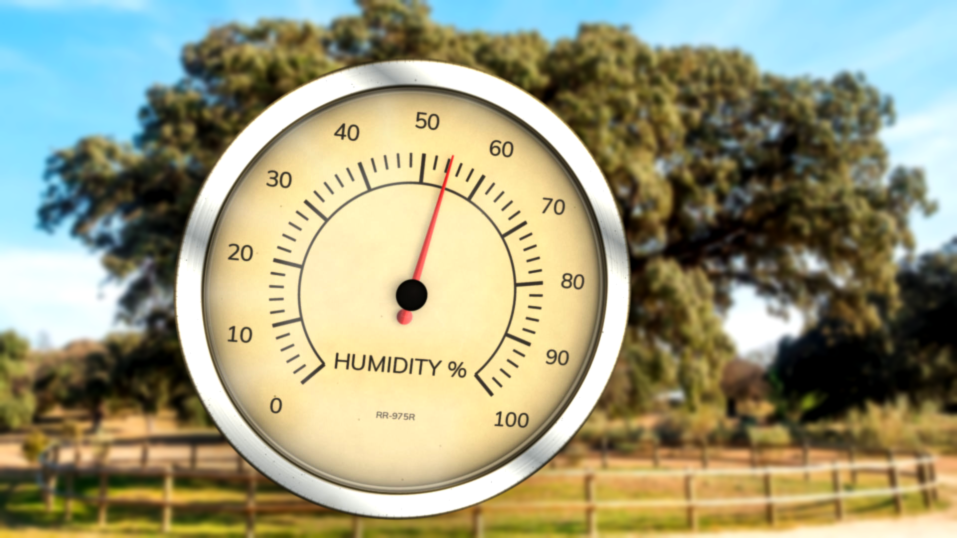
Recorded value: 54 %
